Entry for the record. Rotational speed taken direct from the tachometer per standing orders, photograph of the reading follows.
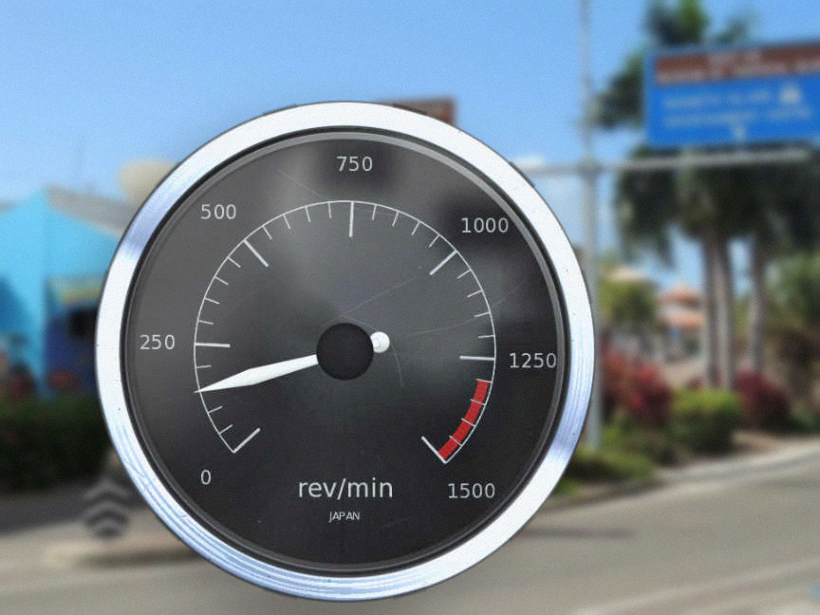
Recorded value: 150 rpm
